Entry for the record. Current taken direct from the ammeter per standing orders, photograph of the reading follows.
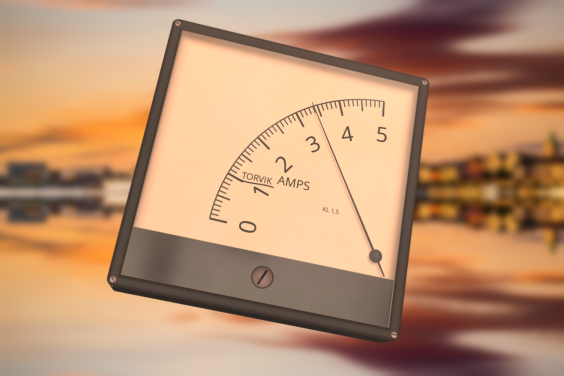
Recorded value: 3.4 A
